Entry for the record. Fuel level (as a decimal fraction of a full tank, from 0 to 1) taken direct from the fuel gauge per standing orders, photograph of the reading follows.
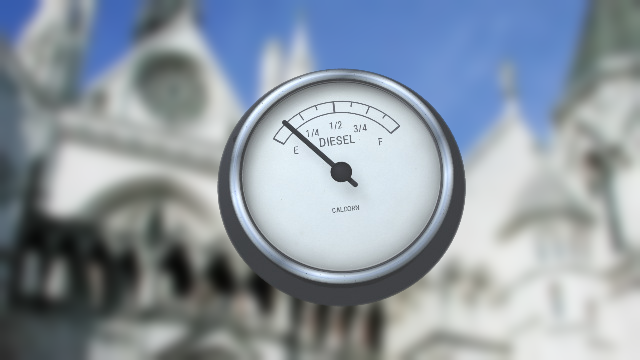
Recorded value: 0.125
